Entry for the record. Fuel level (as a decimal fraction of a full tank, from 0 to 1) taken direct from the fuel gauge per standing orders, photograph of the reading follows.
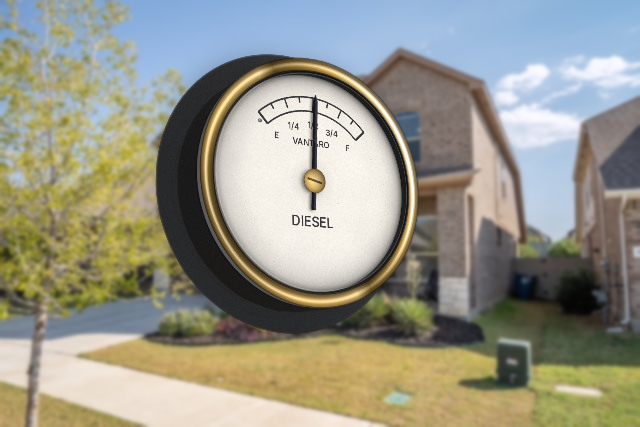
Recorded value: 0.5
